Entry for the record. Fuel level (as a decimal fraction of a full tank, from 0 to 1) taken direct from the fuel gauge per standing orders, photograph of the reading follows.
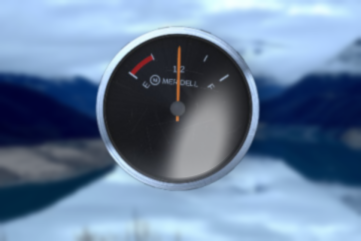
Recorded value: 0.5
